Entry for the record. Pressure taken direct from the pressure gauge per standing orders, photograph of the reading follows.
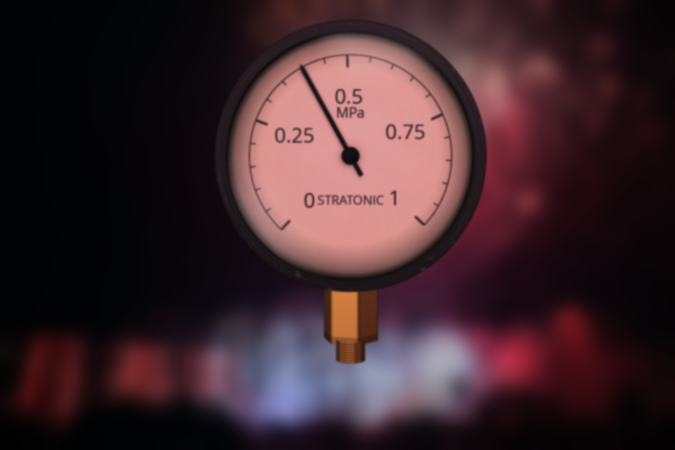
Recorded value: 0.4 MPa
